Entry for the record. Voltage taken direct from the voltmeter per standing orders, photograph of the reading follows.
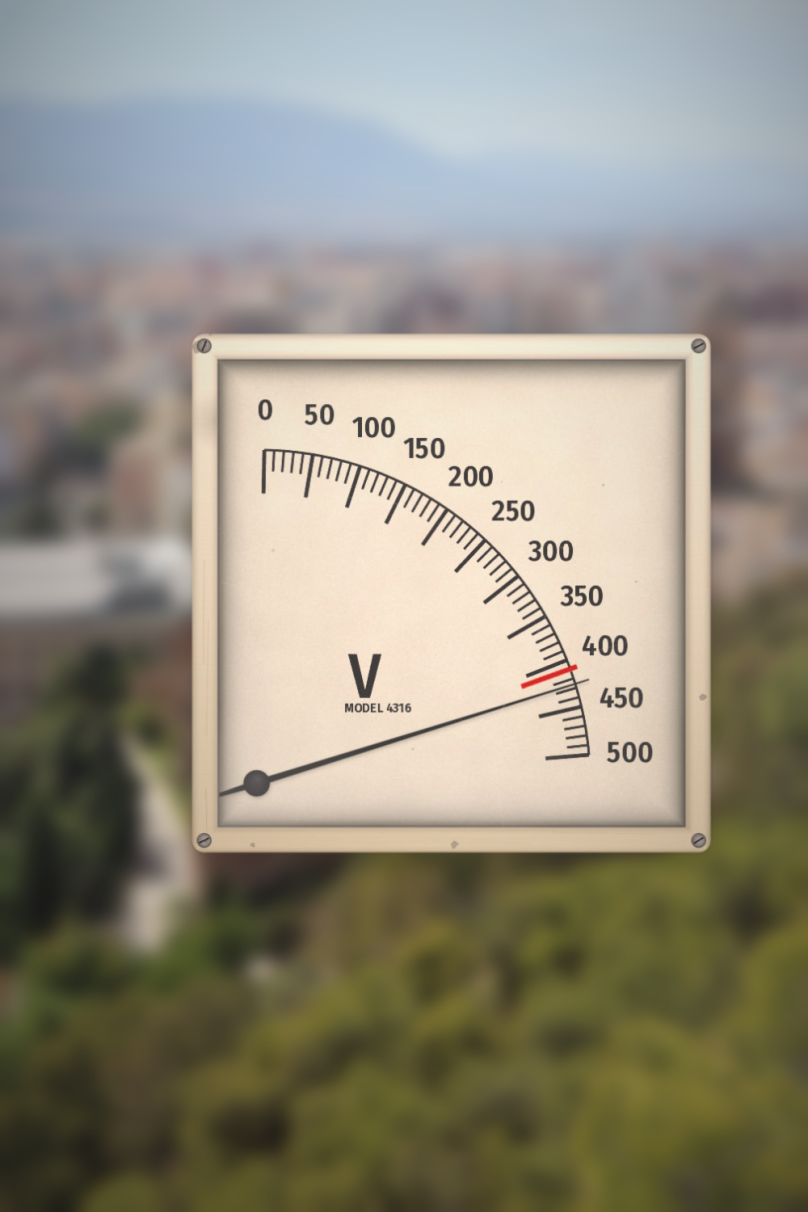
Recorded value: 425 V
